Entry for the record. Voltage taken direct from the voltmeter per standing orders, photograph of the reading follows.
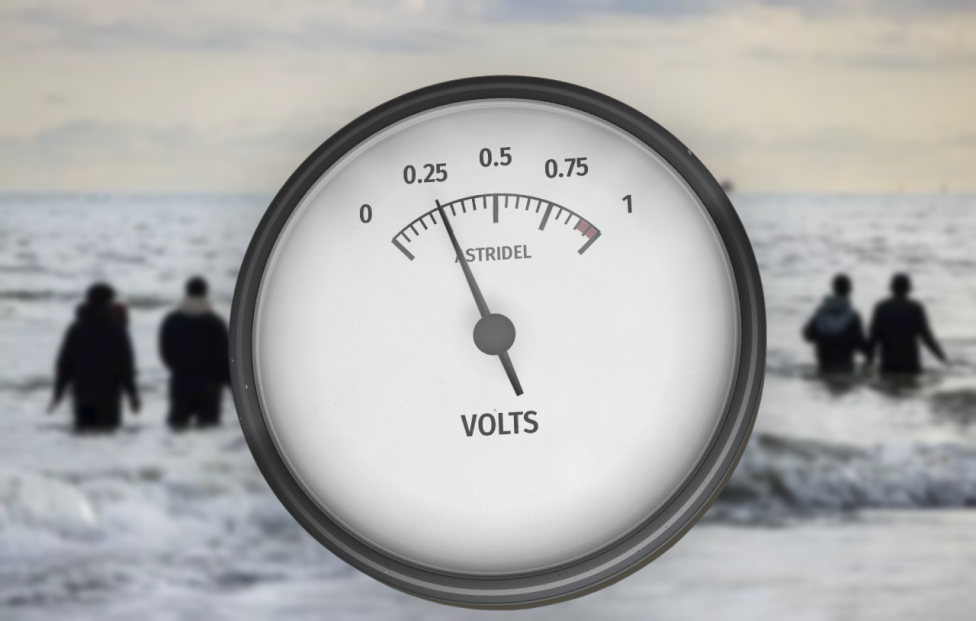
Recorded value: 0.25 V
